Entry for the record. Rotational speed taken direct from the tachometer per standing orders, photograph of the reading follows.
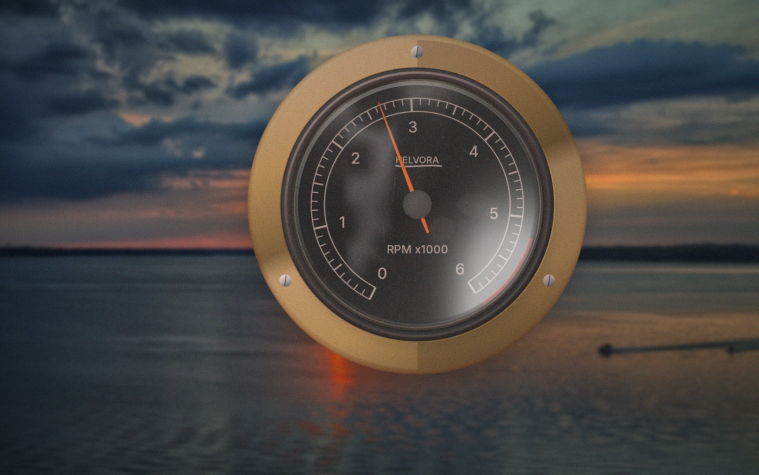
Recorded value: 2650 rpm
